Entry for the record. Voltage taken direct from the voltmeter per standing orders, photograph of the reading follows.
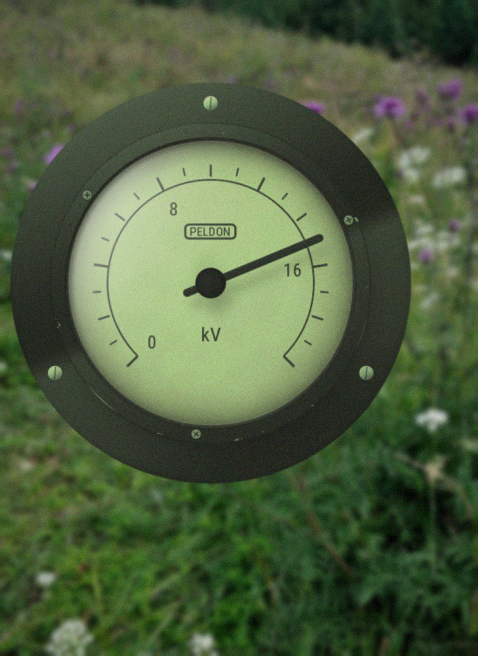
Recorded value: 15 kV
